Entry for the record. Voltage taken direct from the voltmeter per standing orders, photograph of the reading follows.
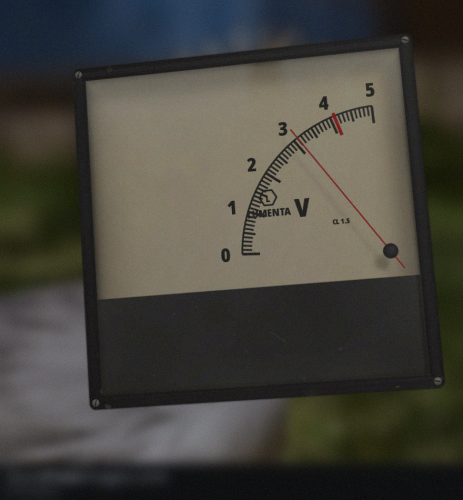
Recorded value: 3.1 V
